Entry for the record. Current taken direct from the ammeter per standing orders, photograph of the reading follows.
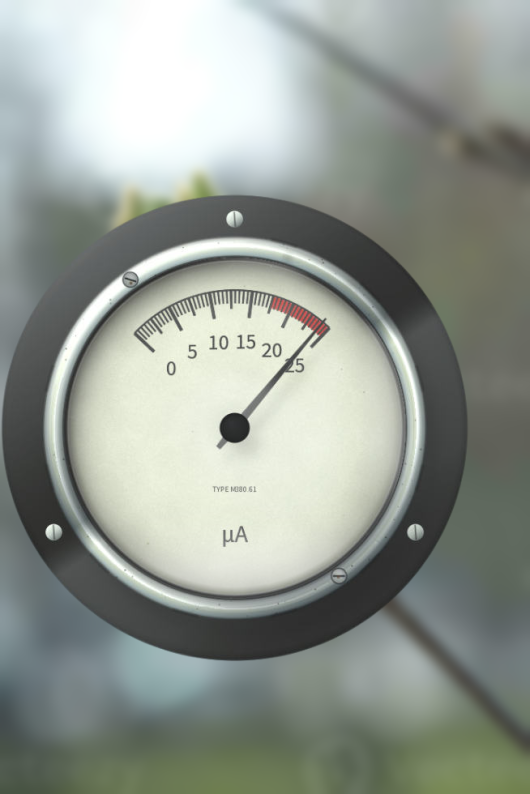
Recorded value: 24 µA
